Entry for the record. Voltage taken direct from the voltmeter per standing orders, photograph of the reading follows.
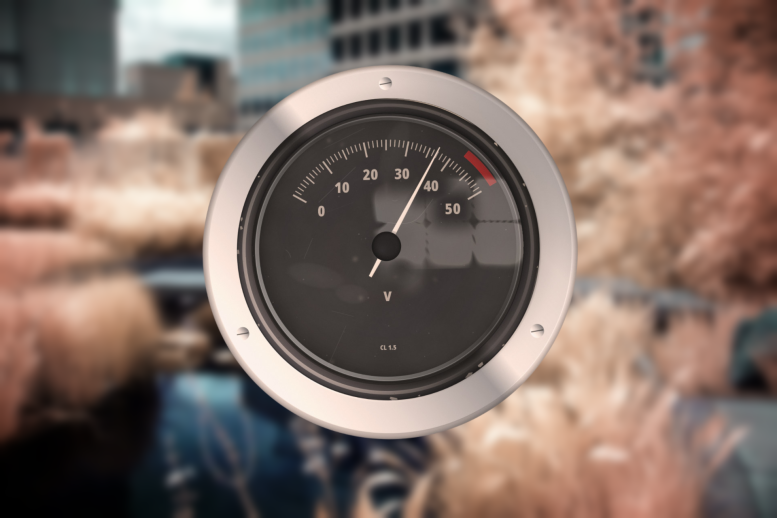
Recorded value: 37 V
